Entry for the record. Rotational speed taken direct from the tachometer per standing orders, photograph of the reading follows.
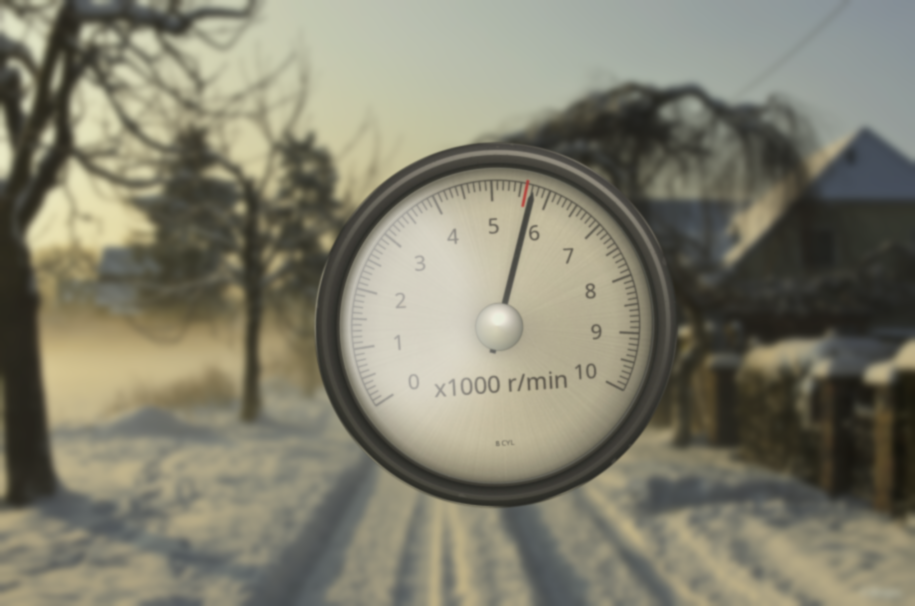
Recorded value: 5700 rpm
